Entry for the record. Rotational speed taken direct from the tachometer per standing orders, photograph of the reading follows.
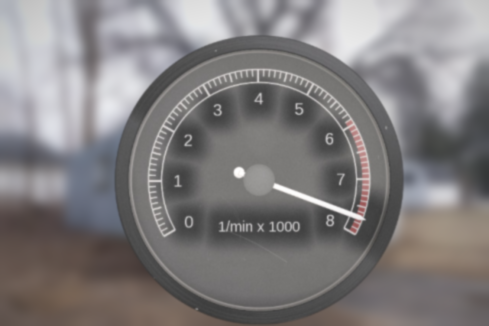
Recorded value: 7700 rpm
